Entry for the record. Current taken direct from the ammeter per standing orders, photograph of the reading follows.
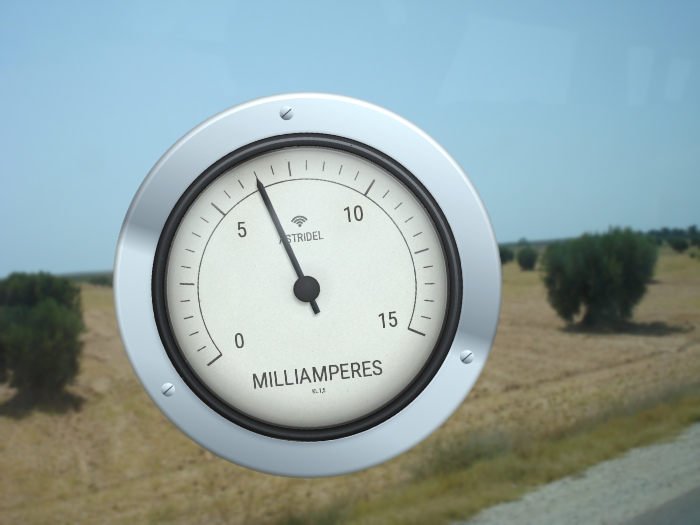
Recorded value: 6.5 mA
